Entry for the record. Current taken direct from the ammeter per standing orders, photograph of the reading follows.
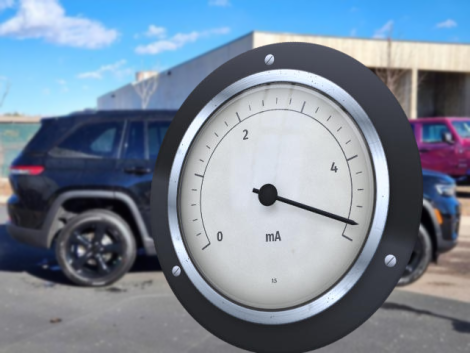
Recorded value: 4.8 mA
